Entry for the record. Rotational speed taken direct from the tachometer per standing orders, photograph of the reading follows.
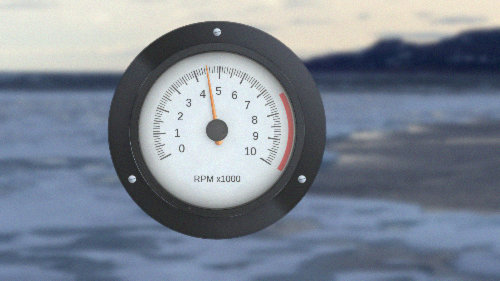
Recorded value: 4500 rpm
